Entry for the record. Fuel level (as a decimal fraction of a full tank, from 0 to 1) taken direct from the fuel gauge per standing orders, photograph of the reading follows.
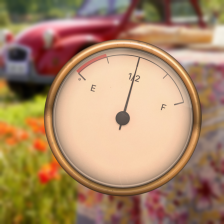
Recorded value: 0.5
